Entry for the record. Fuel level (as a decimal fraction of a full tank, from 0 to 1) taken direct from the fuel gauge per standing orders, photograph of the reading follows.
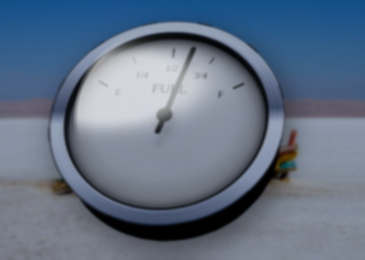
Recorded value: 0.625
